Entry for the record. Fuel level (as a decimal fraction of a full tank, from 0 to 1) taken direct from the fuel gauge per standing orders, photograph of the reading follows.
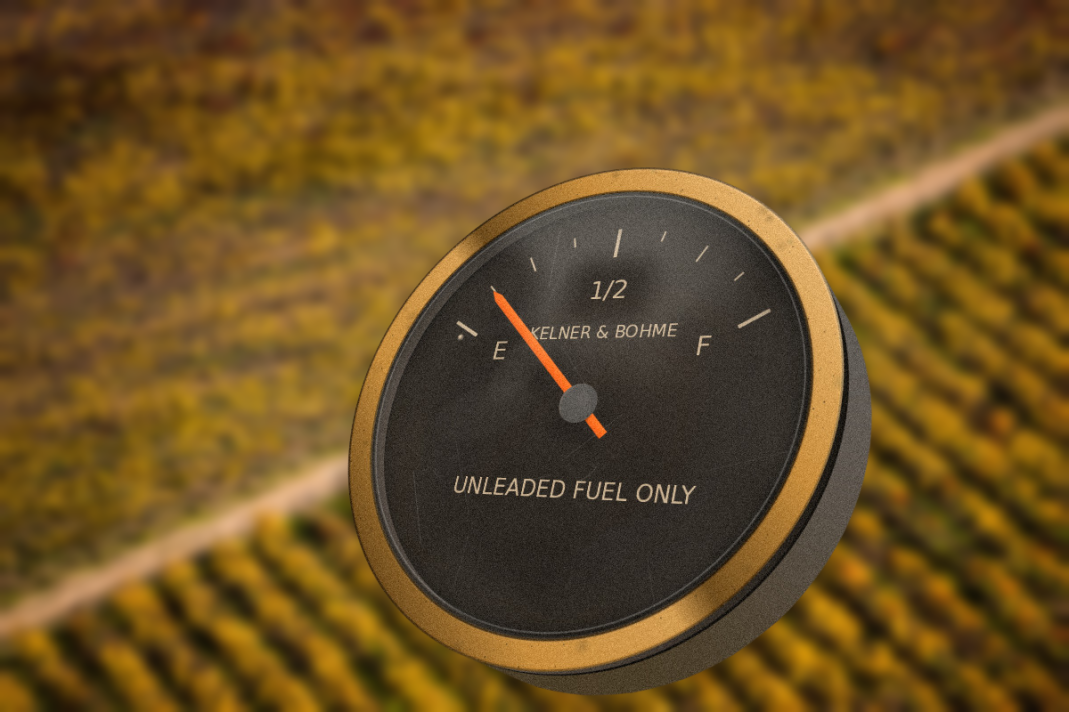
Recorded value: 0.125
